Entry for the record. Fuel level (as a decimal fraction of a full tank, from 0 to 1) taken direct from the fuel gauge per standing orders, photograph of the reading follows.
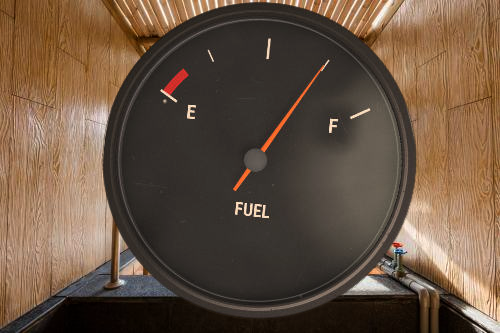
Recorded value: 0.75
